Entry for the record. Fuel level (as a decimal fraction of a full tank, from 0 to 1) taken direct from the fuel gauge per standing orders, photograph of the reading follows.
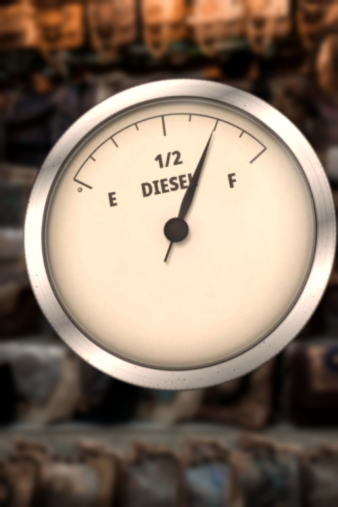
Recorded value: 0.75
